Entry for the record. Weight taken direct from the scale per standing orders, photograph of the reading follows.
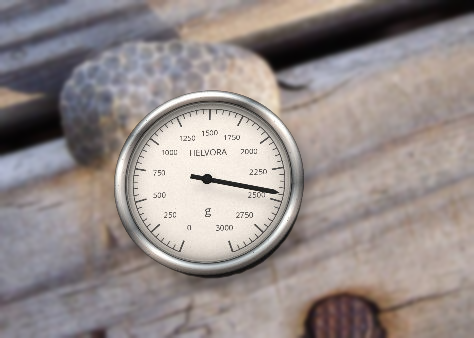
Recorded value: 2450 g
